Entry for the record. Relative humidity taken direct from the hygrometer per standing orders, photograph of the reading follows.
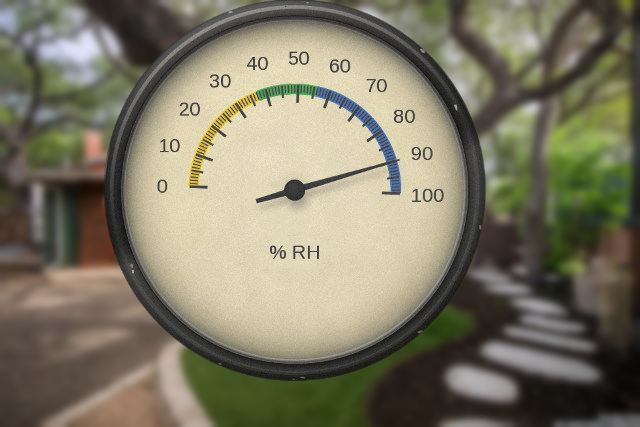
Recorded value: 90 %
